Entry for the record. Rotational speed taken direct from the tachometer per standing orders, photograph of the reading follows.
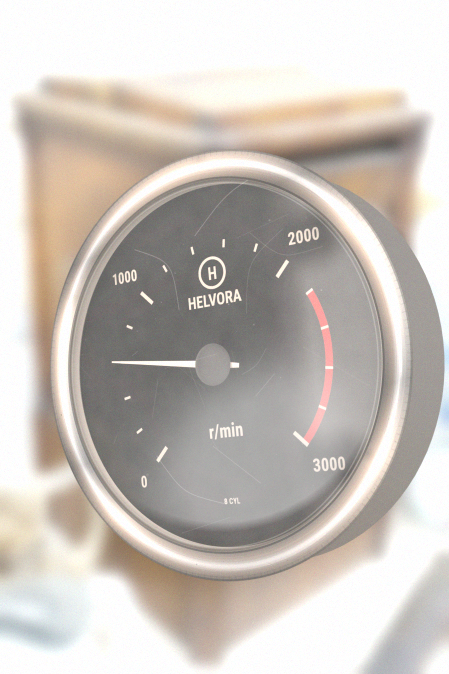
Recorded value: 600 rpm
